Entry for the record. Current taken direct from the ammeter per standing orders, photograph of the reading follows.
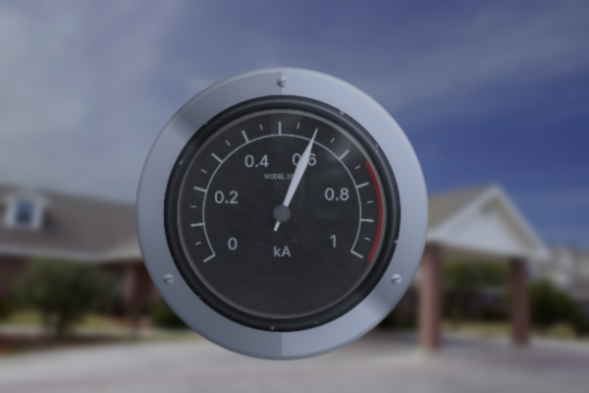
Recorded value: 0.6 kA
